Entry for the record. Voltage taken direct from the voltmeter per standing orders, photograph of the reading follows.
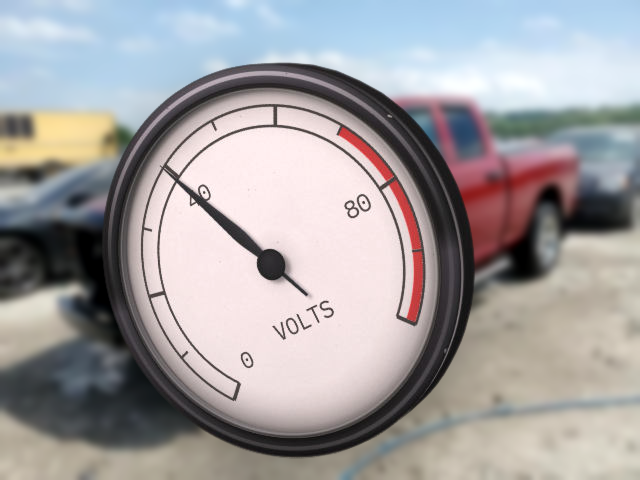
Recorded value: 40 V
